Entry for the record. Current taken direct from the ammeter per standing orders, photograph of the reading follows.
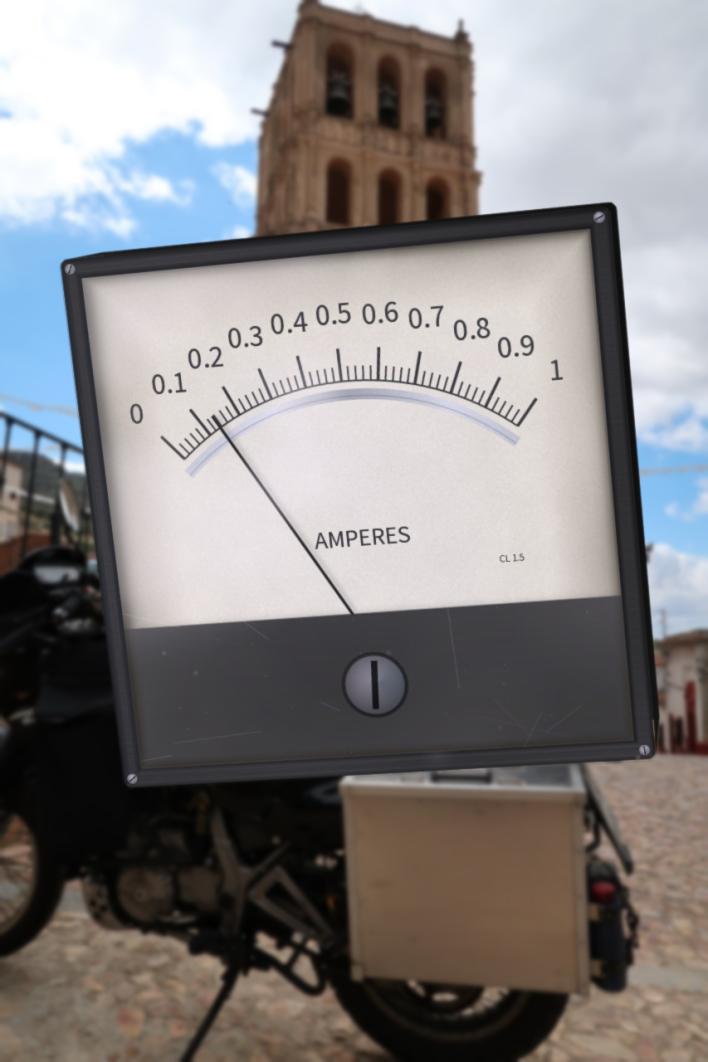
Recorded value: 0.14 A
